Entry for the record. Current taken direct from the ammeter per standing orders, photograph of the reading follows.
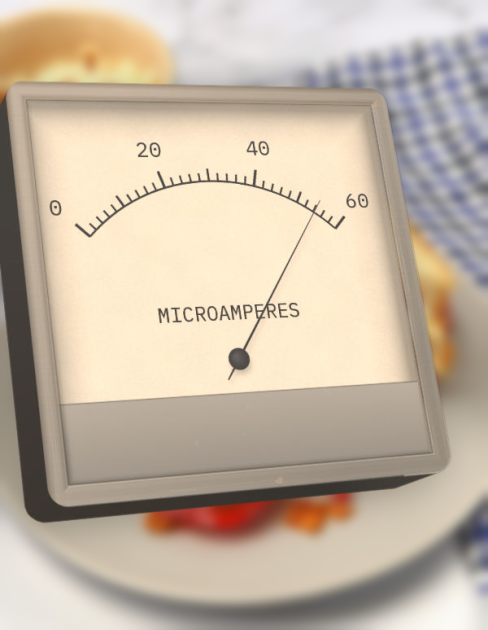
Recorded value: 54 µA
